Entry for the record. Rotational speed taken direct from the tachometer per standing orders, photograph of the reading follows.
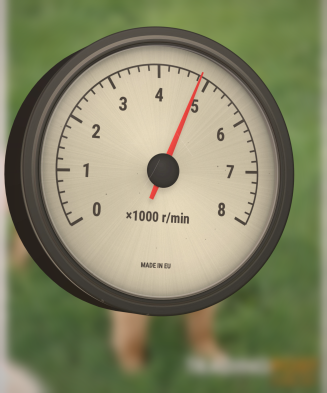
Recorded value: 4800 rpm
